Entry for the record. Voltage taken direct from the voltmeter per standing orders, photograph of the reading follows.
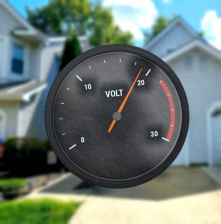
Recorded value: 19 V
